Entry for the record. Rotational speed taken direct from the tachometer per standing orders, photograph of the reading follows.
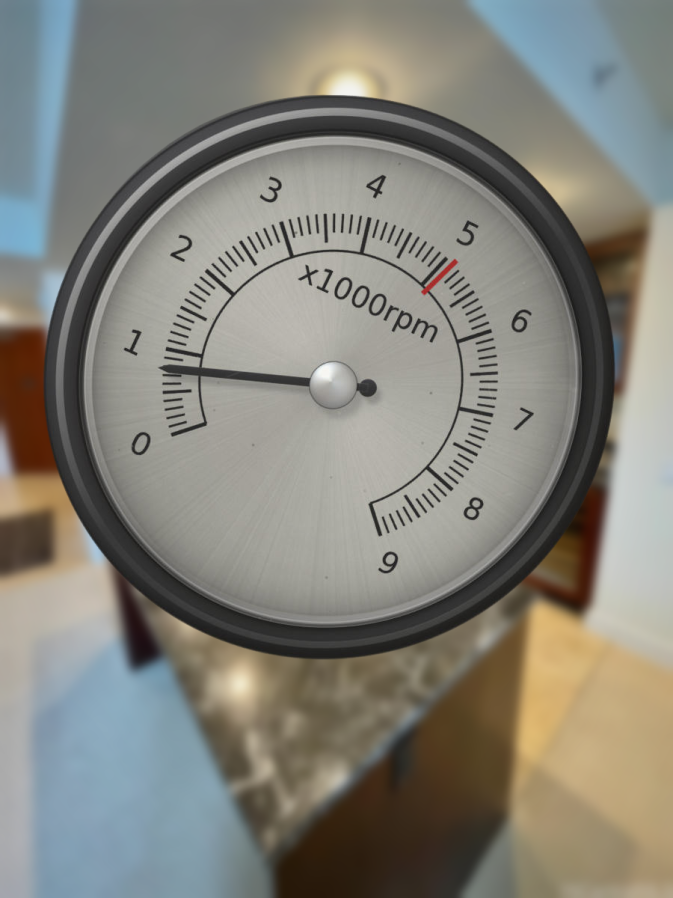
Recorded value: 800 rpm
